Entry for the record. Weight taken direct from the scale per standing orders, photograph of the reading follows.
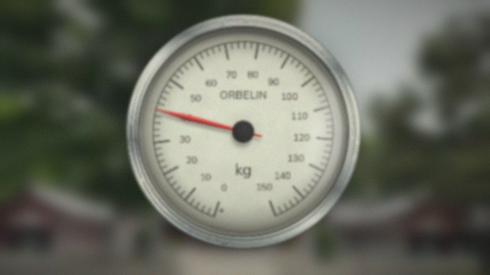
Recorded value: 40 kg
